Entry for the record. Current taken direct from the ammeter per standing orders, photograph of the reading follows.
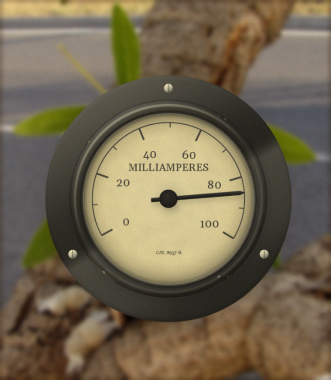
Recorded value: 85 mA
